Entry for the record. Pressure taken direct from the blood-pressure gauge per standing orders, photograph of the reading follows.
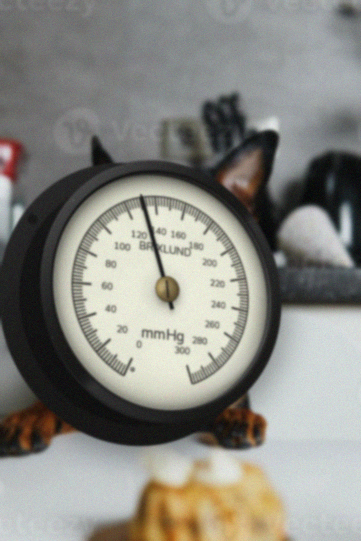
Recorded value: 130 mmHg
